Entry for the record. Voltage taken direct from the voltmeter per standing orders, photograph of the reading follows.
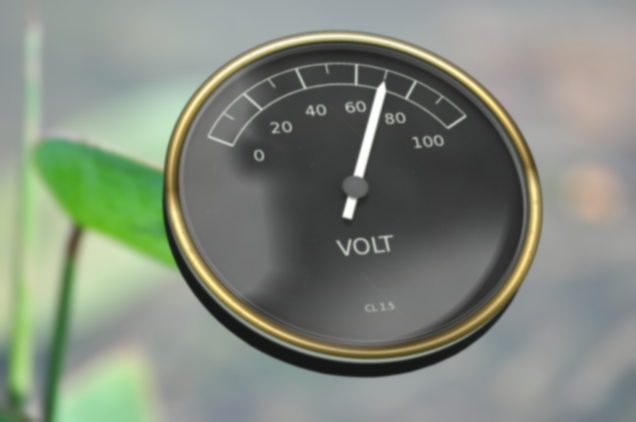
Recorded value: 70 V
